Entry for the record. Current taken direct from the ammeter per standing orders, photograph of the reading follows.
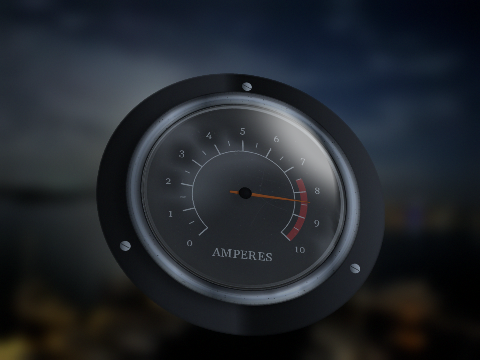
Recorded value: 8.5 A
